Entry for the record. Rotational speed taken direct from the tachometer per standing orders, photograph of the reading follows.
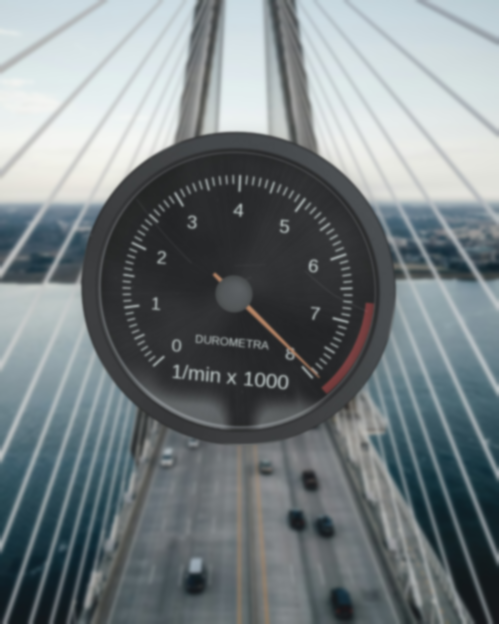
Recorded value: 7900 rpm
